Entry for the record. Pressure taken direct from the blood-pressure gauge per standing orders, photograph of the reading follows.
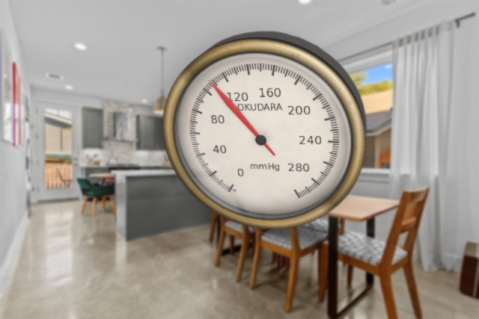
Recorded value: 110 mmHg
